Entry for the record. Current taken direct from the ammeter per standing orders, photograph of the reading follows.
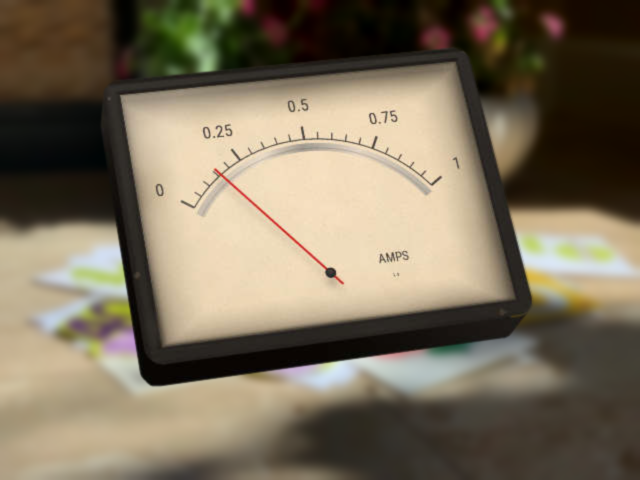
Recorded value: 0.15 A
